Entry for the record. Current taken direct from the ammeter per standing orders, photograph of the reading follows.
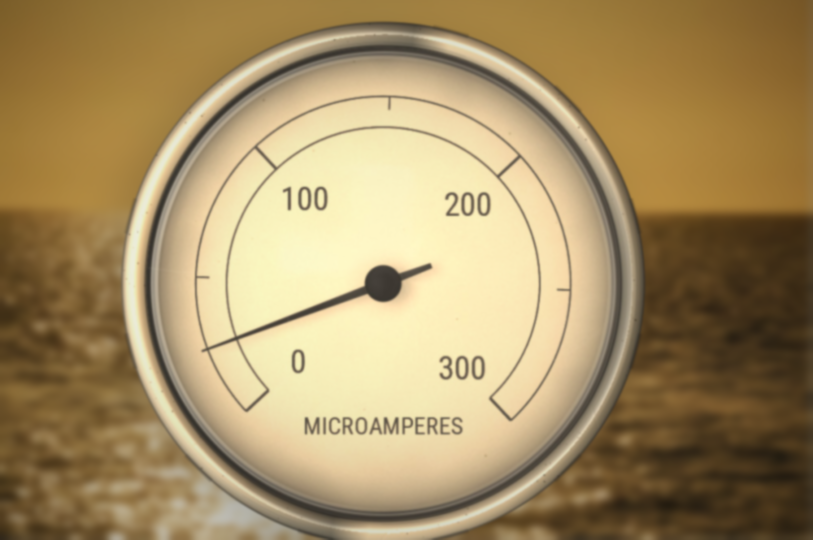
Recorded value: 25 µA
